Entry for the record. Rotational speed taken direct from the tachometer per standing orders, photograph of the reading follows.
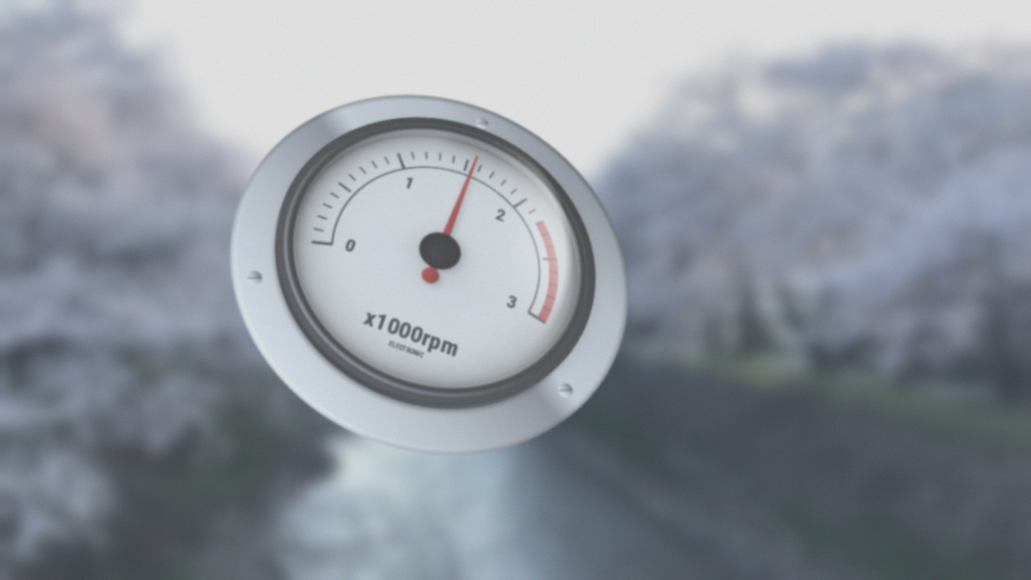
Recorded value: 1550 rpm
